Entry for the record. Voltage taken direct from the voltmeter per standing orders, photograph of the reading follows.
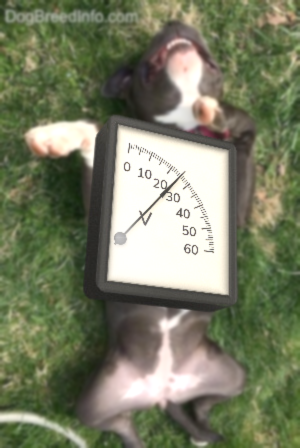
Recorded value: 25 V
